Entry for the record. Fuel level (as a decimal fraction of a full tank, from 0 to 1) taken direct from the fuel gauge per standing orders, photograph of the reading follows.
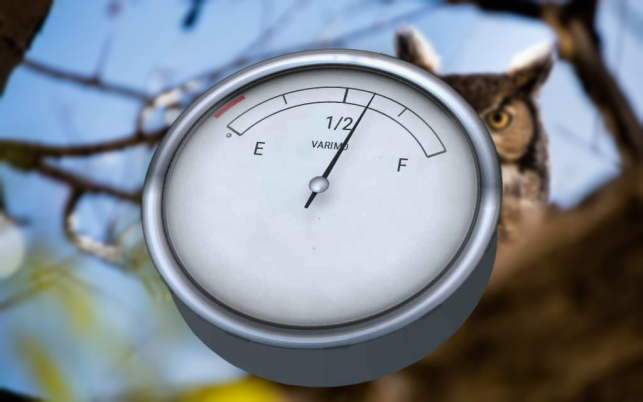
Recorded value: 0.625
